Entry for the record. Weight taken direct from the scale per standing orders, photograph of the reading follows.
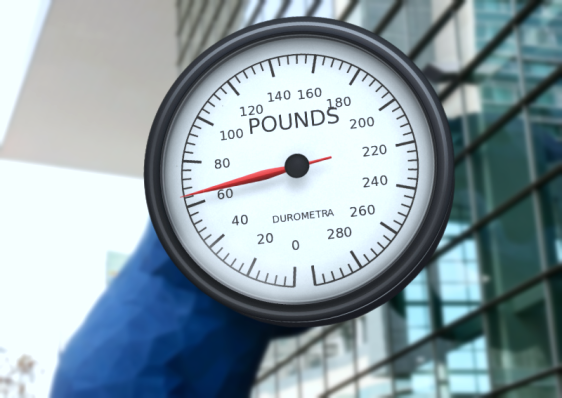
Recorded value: 64 lb
